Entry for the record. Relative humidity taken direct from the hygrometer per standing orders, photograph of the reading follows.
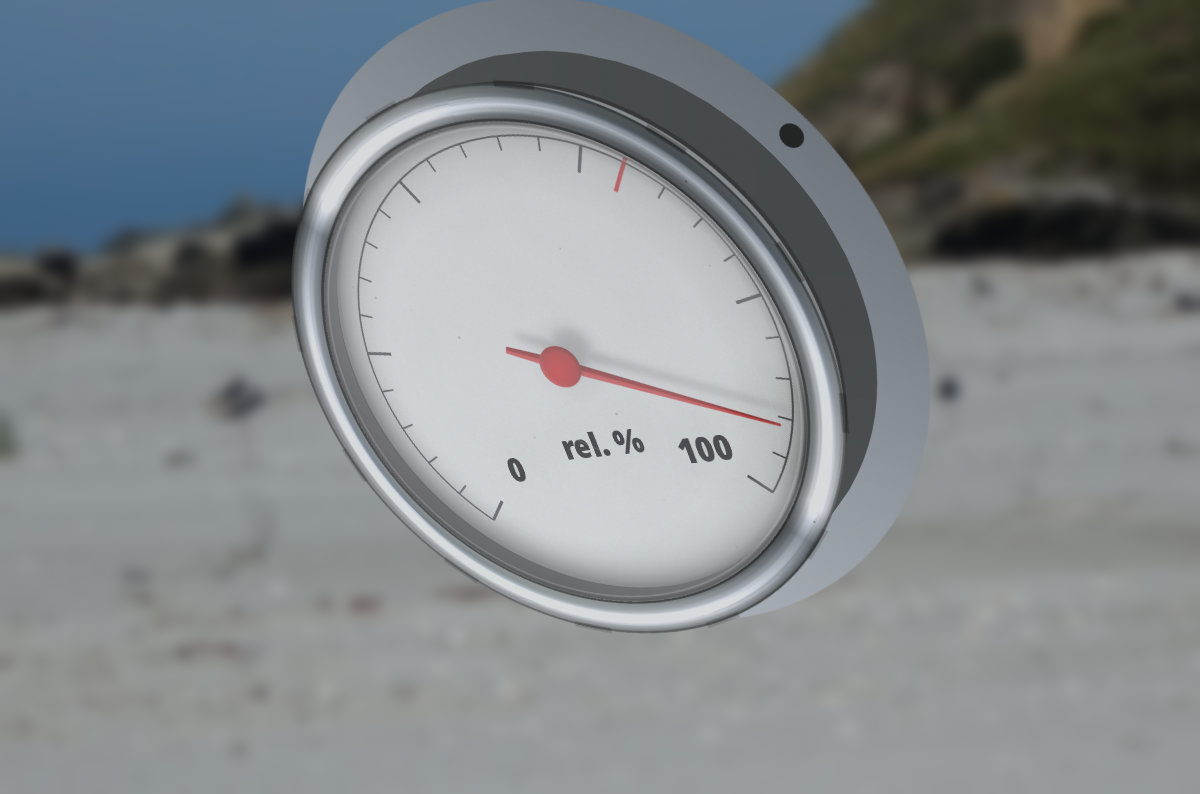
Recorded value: 92 %
